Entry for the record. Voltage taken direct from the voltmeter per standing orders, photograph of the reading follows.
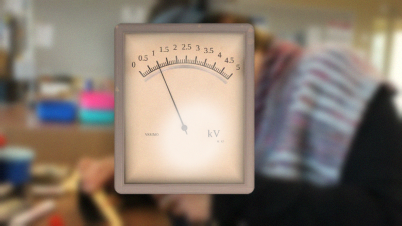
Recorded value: 1 kV
